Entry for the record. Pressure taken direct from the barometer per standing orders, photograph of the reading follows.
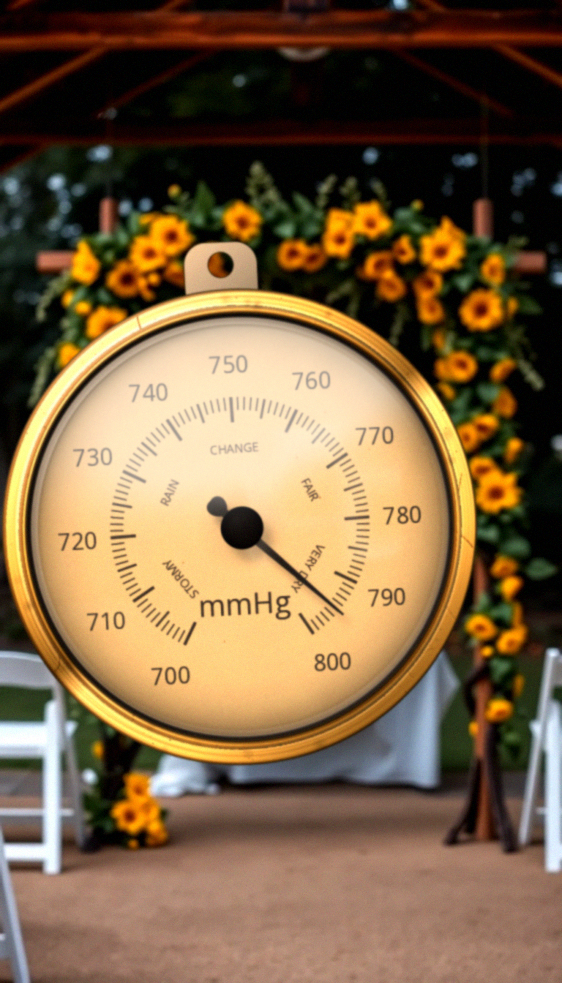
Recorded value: 795 mmHg
